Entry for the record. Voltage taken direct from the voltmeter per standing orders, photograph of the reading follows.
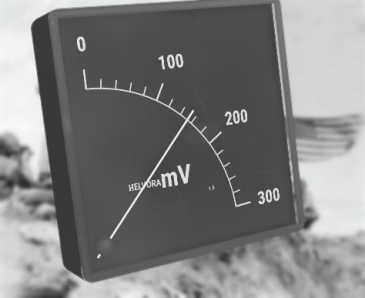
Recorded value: 150 mV
